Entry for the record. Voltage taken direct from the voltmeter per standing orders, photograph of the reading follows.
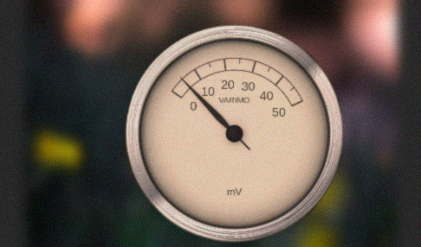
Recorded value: 5 mV
